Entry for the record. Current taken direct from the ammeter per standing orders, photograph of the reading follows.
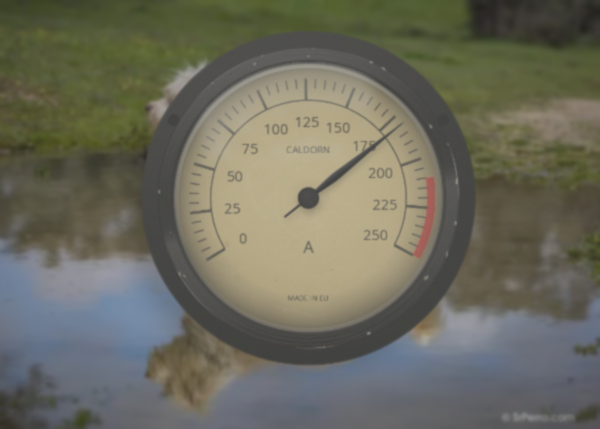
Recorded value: 180 A
